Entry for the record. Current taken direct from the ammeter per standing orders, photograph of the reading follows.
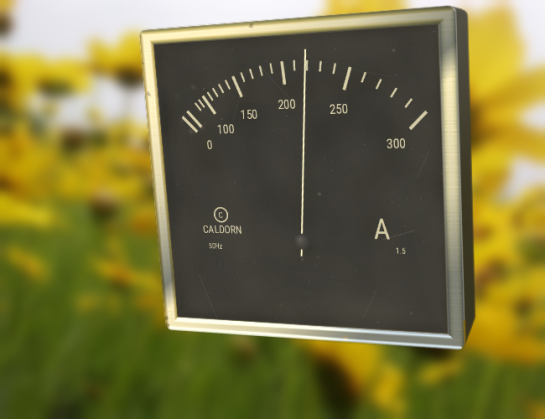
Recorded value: 220 A
